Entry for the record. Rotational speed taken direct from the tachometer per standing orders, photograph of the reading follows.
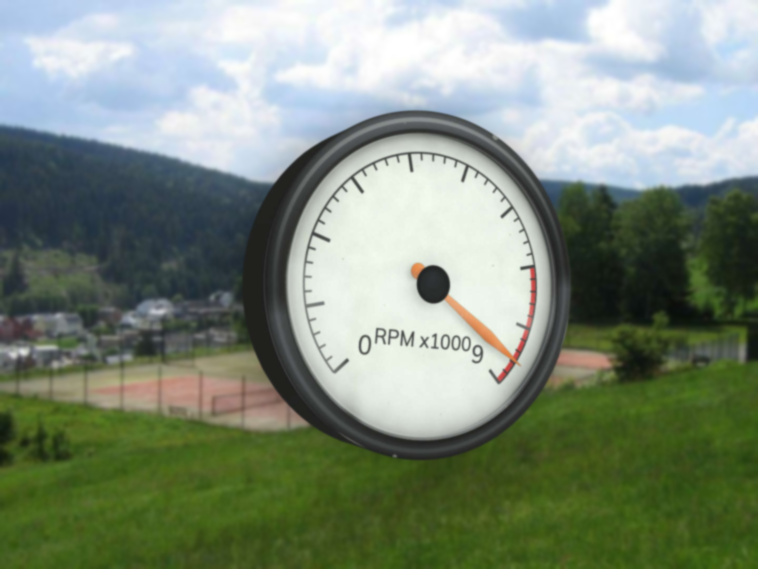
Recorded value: 8600 rpm
